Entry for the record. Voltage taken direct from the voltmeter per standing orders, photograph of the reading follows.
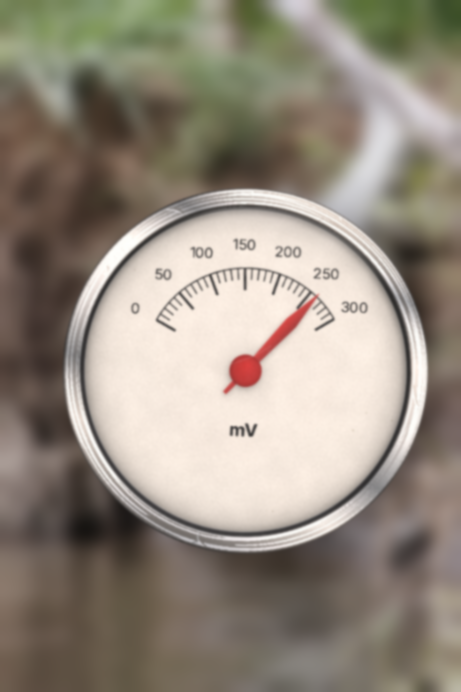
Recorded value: 260 mV
